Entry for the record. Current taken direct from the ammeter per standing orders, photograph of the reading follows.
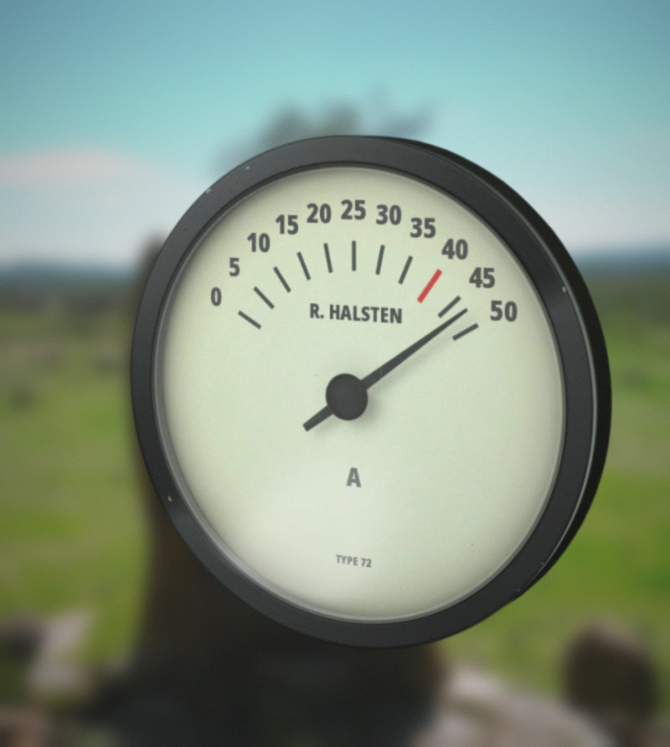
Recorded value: 47.5 A
